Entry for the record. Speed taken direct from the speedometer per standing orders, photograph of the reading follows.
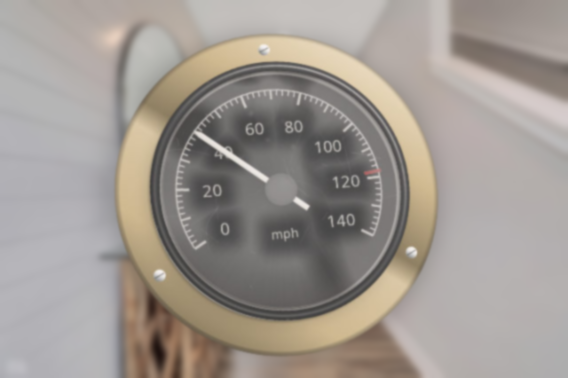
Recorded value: 40 mph
